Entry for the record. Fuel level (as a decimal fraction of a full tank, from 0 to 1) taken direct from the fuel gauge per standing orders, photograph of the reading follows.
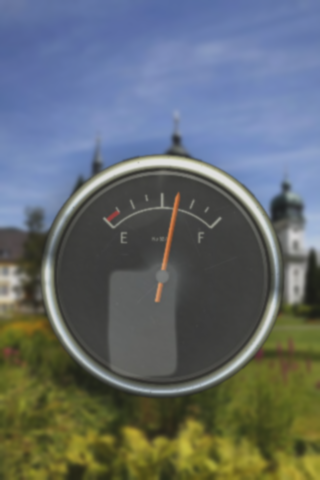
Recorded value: 0.625
